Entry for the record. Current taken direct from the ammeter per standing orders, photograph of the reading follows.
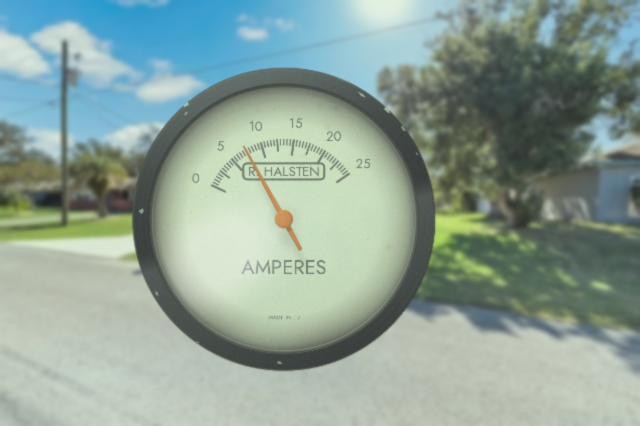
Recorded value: 7.5 A
